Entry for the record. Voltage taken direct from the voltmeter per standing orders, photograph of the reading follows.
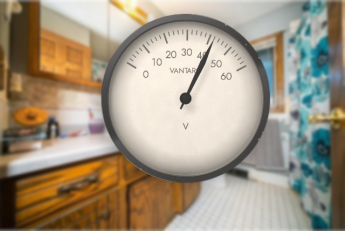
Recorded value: 42 V
